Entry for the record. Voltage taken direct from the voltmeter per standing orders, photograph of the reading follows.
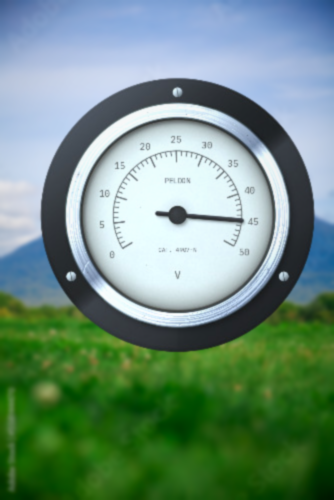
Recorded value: 45 V
